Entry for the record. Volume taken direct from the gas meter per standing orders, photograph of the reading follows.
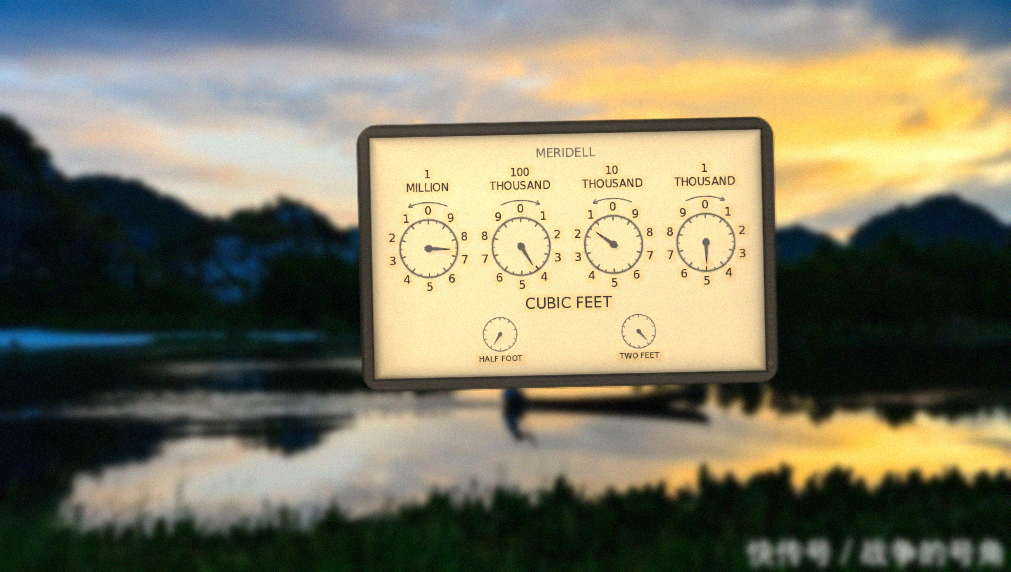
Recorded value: 741500 ft³
